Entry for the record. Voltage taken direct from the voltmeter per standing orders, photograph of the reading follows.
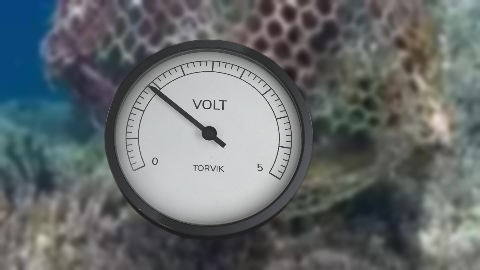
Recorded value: 1.4 V
